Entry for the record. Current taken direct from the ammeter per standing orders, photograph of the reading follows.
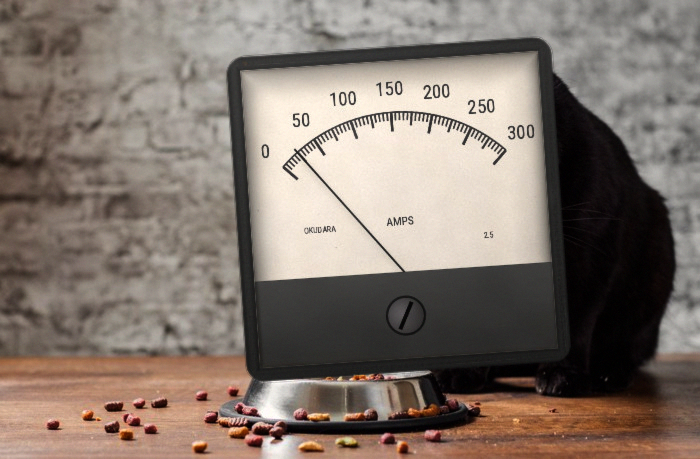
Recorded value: 25 A
